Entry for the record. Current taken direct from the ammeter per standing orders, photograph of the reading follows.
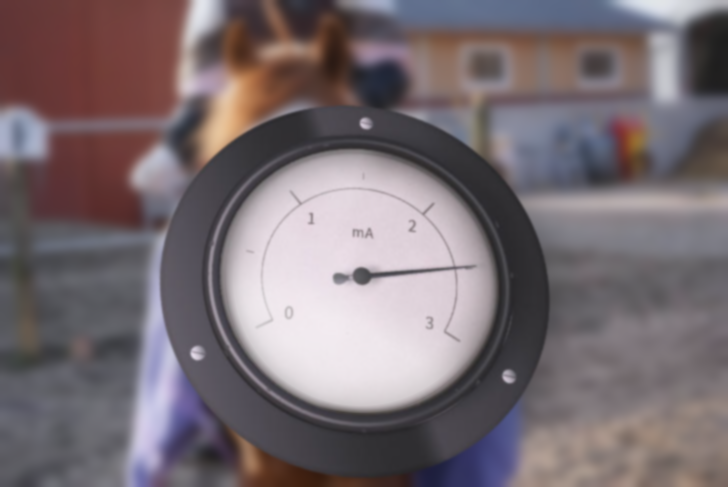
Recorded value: 2.5 mA
